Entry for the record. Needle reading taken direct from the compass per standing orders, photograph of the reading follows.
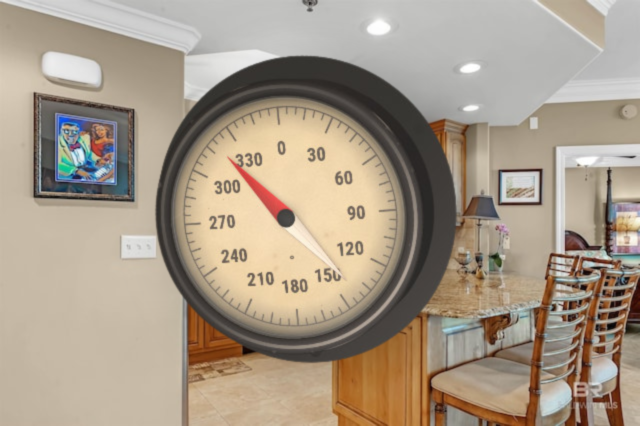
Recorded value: 320 °
